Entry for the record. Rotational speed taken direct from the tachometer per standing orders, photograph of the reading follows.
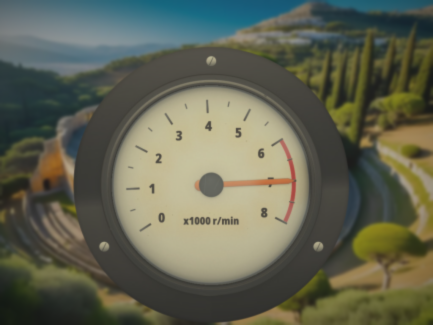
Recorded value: 7000 rpm
